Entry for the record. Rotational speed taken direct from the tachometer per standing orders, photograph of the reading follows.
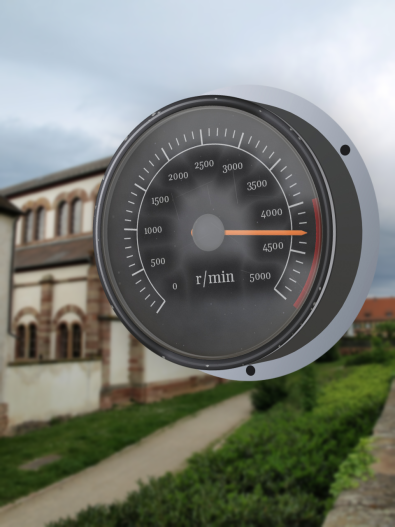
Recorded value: 4300 rpm
